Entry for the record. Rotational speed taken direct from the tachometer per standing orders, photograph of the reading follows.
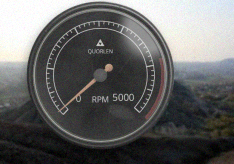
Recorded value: 100 rpm
